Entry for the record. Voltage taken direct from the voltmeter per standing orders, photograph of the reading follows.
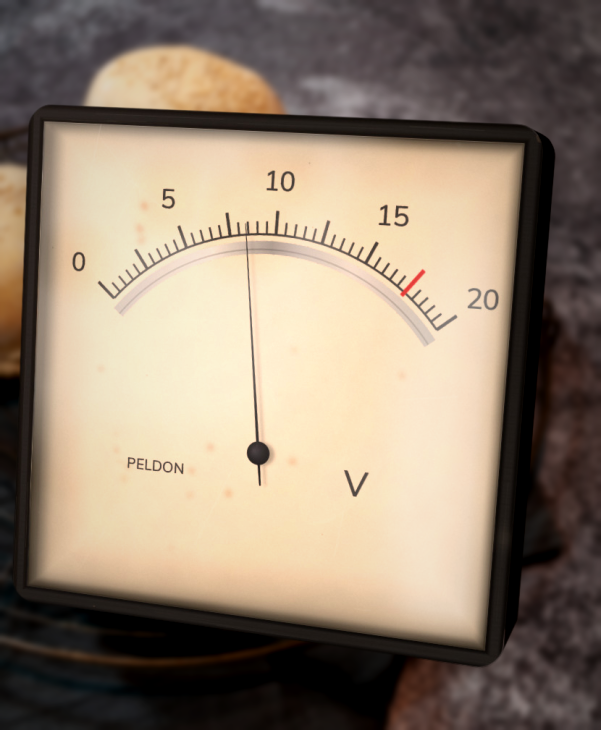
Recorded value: 8.5 V
